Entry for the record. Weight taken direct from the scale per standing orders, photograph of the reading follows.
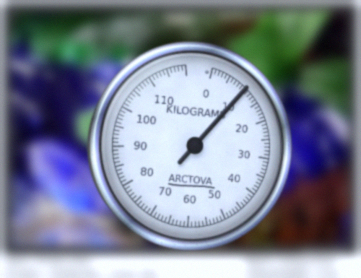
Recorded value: 10 kg
